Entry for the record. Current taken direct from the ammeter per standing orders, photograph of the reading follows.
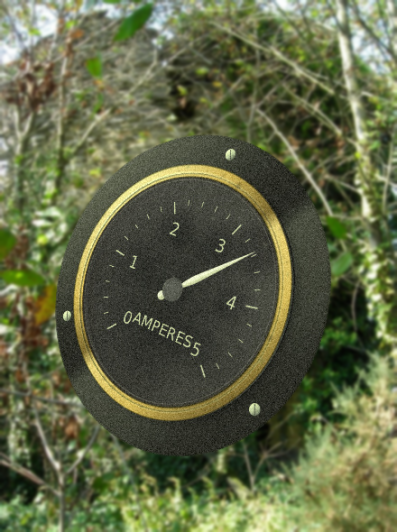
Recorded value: 3.4 A
